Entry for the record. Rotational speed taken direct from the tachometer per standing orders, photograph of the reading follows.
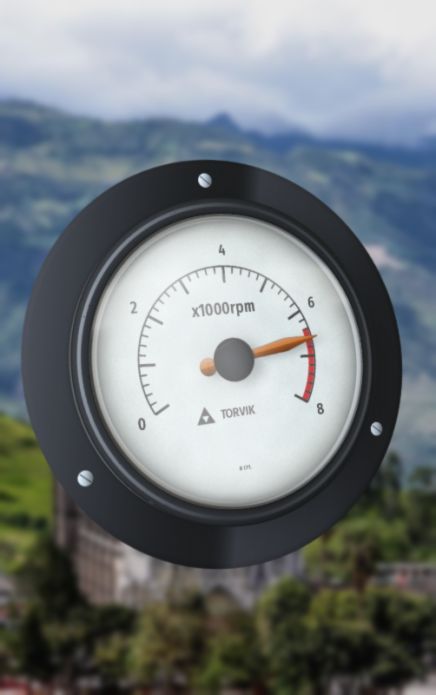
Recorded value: 6600 rpm
